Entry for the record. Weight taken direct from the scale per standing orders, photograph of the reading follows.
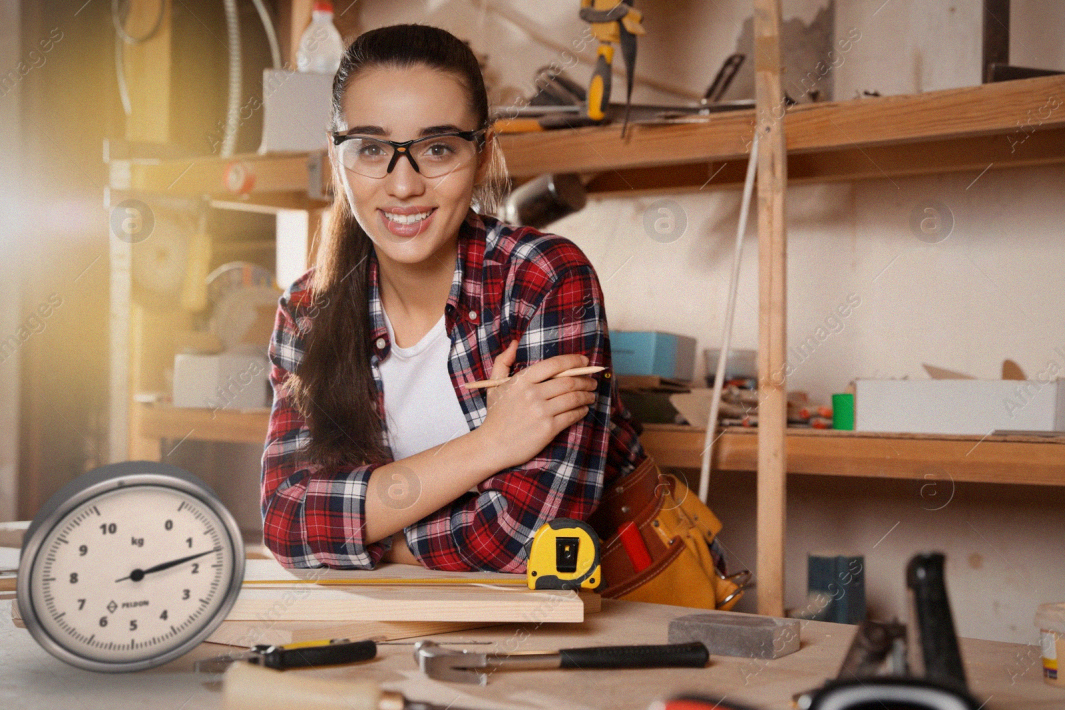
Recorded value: 1.5 kg
